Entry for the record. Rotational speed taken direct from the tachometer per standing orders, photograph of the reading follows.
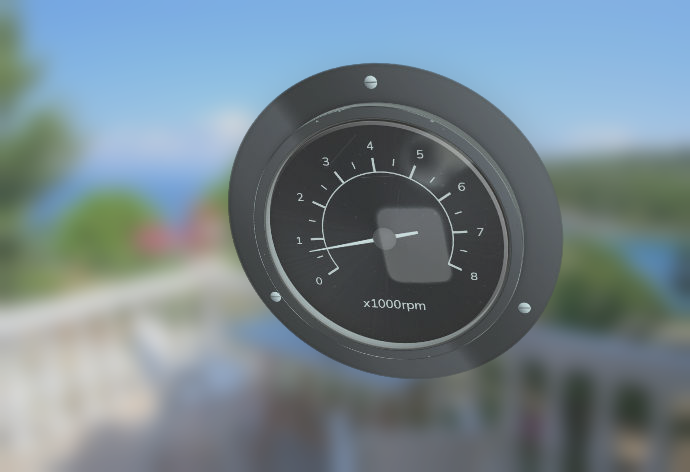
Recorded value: 750 rpm
